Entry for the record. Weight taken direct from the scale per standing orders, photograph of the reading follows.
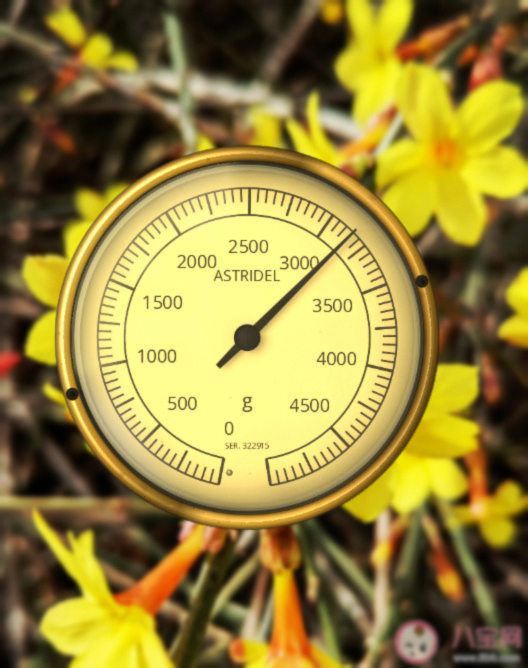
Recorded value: 3150 g
